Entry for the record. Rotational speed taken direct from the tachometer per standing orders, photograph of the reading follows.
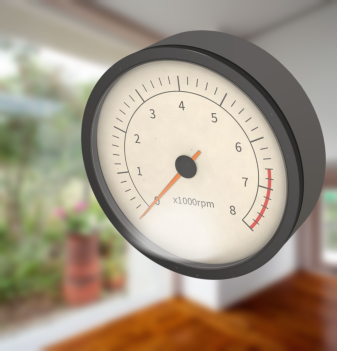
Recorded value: 0 rpm
